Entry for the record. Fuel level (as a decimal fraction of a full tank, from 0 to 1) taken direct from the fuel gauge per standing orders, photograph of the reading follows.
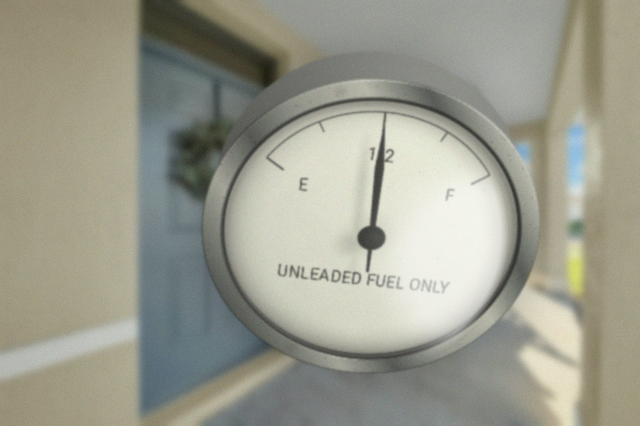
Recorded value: 0.5
